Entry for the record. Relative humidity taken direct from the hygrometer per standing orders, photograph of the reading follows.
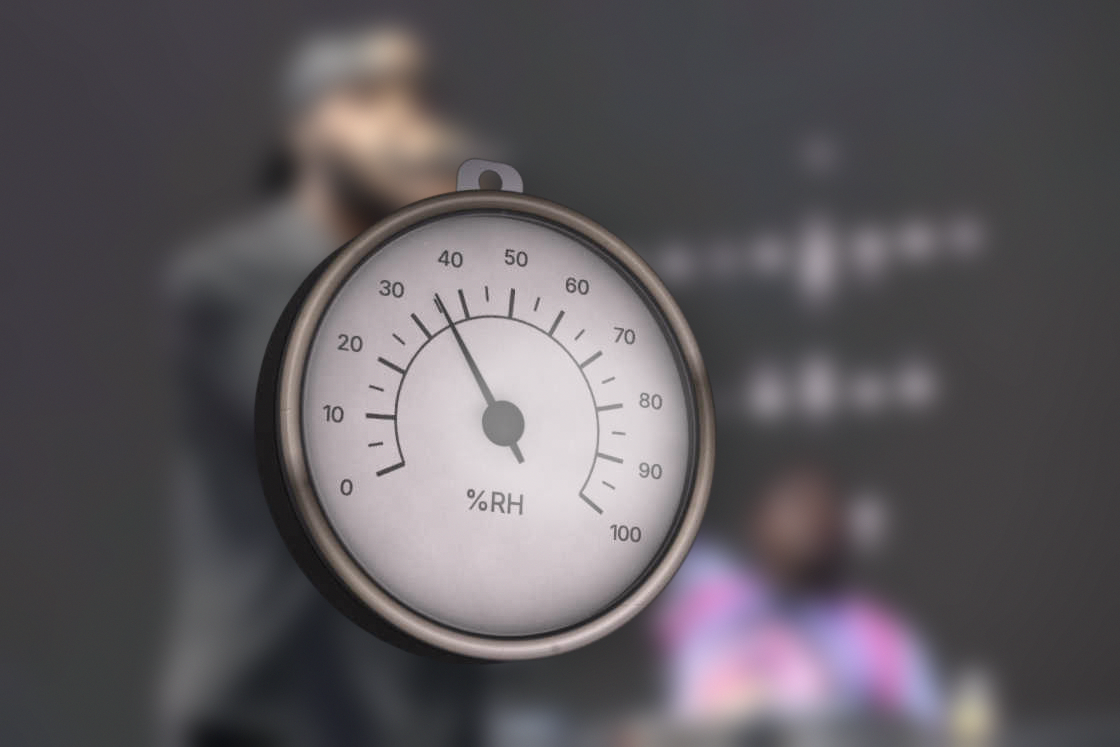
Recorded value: 35 %
